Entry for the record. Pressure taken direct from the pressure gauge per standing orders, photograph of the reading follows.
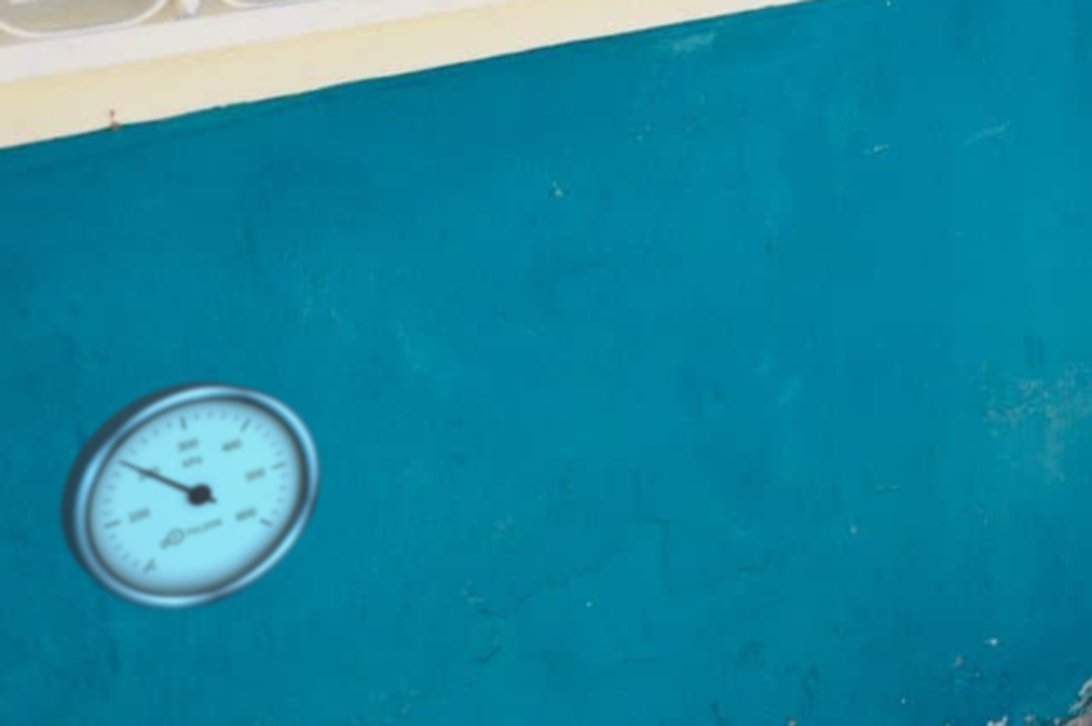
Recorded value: 200 kPa
